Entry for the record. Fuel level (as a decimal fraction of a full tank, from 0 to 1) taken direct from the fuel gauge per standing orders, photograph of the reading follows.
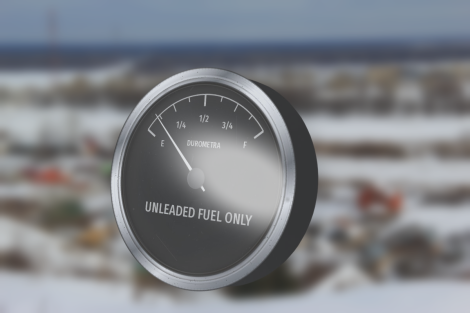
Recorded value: 0.125
